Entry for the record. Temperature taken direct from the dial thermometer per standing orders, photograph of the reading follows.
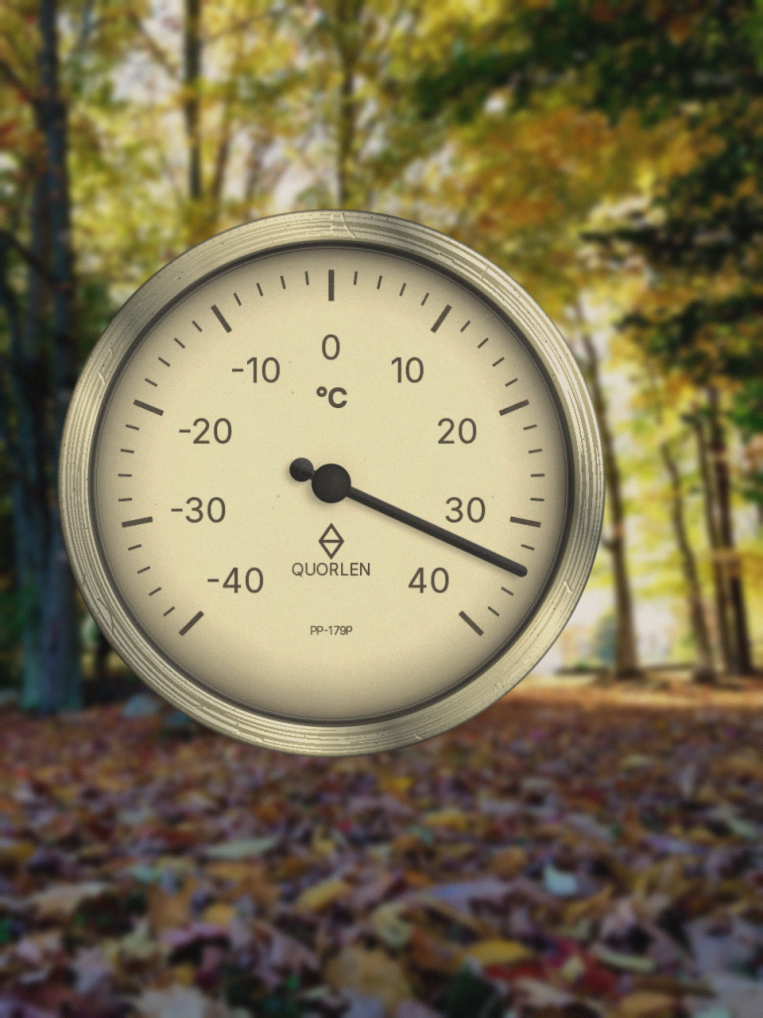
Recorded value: 34 °C
